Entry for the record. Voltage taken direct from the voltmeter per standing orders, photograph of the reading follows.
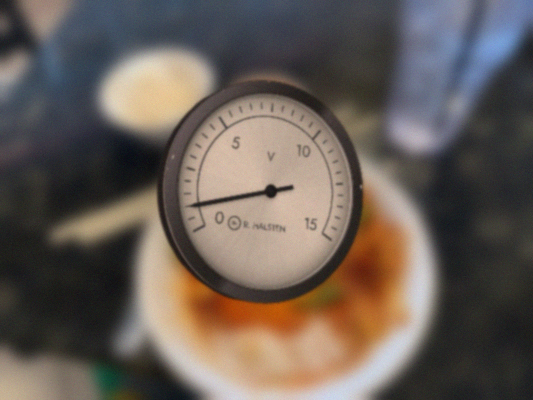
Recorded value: 1 V
